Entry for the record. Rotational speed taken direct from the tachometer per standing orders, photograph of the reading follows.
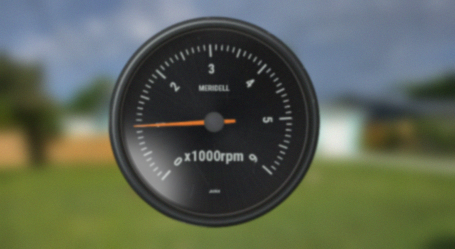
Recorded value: 1000 rpm
